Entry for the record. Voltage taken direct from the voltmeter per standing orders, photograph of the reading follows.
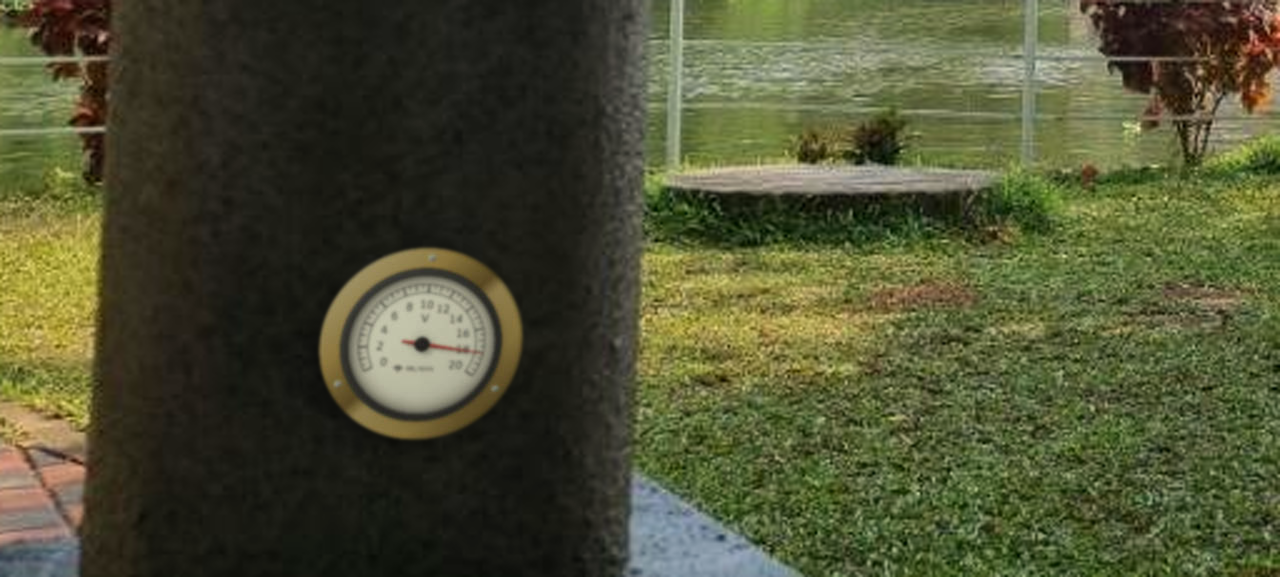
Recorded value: 18 V
